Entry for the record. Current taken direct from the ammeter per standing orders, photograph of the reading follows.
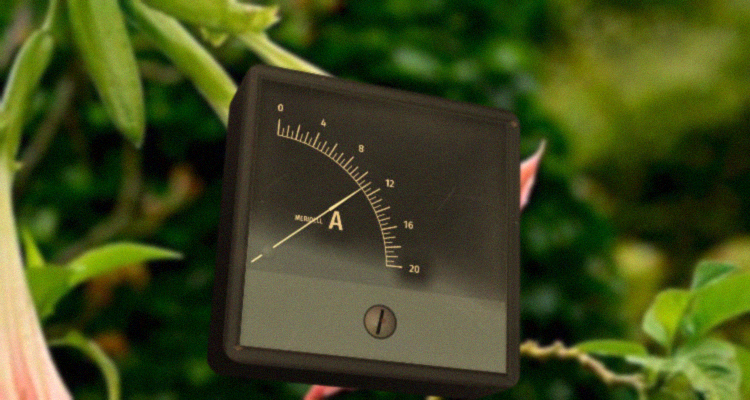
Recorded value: 11 A
